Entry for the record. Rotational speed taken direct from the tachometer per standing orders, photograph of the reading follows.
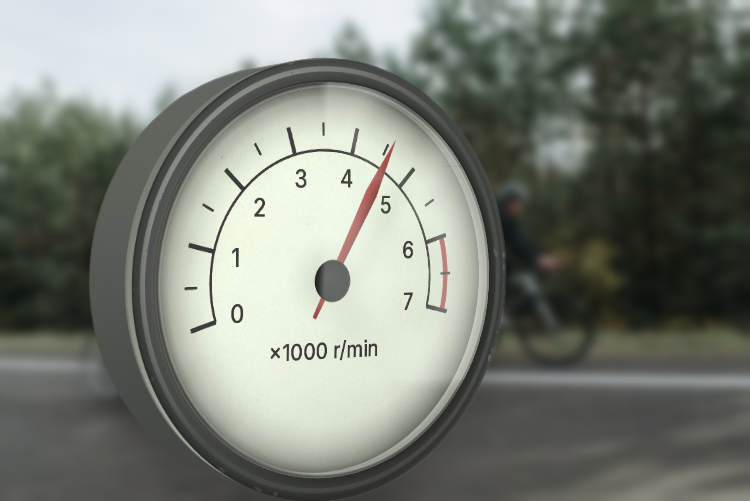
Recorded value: 4500 rpm
